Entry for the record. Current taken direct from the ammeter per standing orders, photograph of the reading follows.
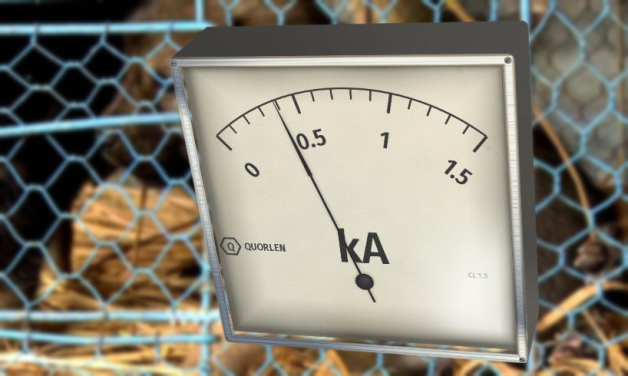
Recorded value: 0.4 kA
